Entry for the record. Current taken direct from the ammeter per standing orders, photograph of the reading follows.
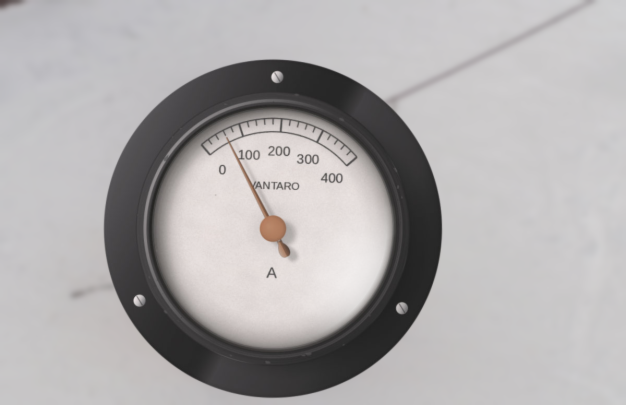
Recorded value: 60 A
